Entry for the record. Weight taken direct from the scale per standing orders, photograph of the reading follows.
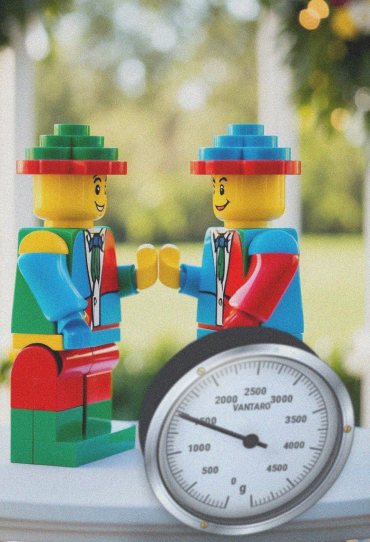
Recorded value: 1500 g
